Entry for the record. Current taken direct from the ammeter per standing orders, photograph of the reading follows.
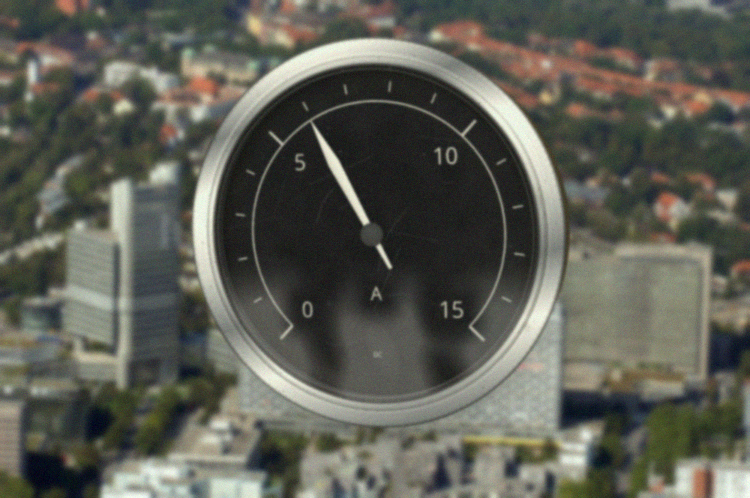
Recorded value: 6 A
